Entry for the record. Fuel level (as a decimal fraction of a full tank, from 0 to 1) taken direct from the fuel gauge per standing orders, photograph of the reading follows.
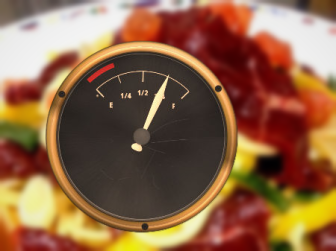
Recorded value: 0.75
